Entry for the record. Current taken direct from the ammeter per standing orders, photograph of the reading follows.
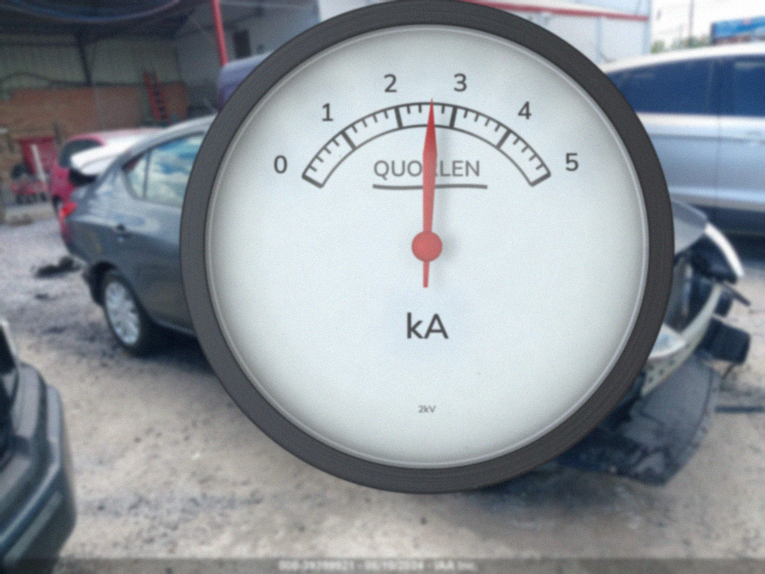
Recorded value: 2.6 kA
